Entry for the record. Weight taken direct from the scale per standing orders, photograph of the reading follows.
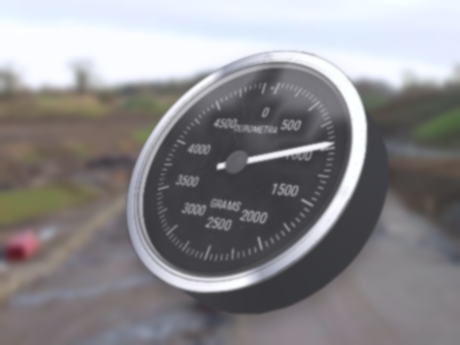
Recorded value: 1000 g
